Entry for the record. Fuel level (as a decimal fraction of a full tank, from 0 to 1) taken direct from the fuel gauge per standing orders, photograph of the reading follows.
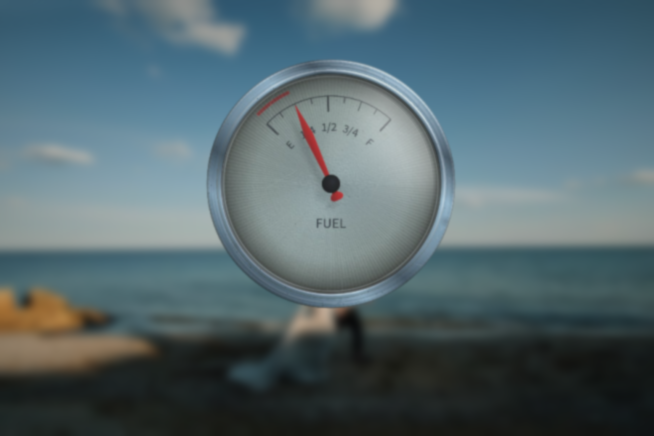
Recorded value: 0.25
